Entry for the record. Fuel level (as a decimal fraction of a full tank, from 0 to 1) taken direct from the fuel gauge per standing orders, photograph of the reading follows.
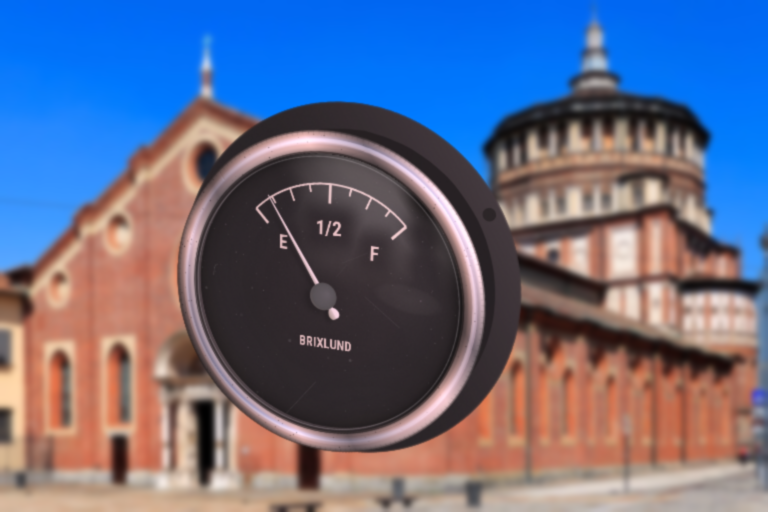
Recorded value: 0.125
